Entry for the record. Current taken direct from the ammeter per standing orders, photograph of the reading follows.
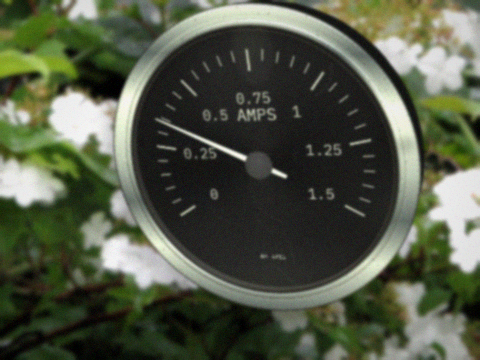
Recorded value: 0.35 A
